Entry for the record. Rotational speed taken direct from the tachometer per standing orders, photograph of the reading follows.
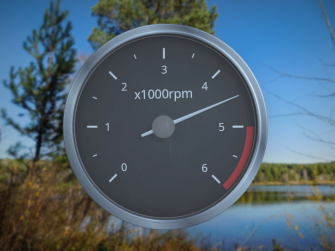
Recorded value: 4500 rpm
